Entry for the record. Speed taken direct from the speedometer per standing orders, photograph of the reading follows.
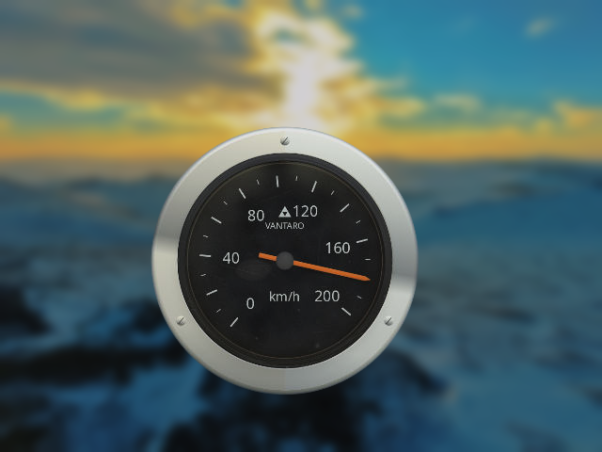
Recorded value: 180 km/h
